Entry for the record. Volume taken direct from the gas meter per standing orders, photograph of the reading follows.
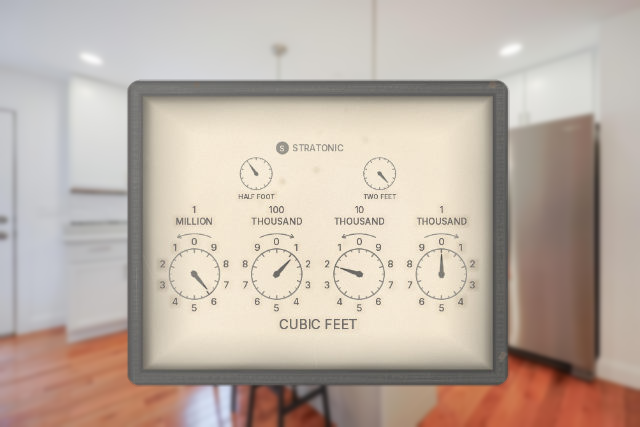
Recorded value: 612000 ft³
